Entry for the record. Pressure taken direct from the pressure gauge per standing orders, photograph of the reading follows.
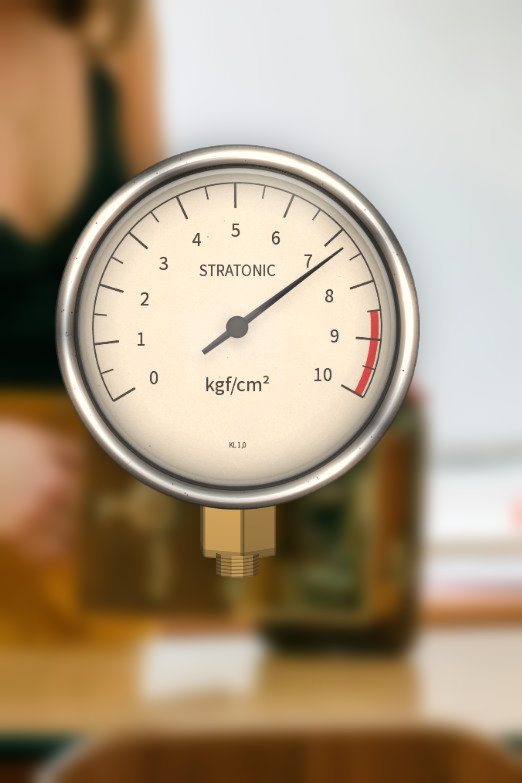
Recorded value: 7.25 kg/cm²
